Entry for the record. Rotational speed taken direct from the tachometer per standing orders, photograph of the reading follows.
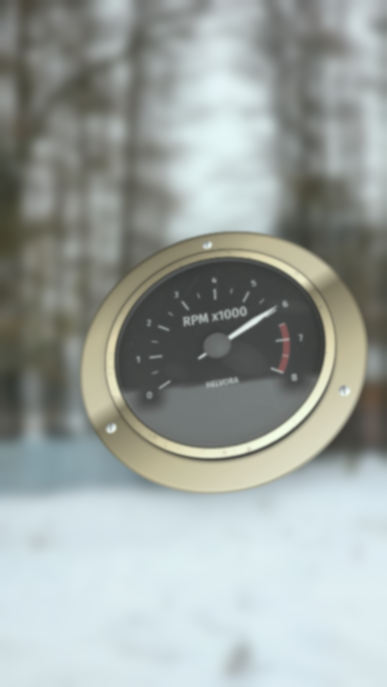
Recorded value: 6000 rpm
